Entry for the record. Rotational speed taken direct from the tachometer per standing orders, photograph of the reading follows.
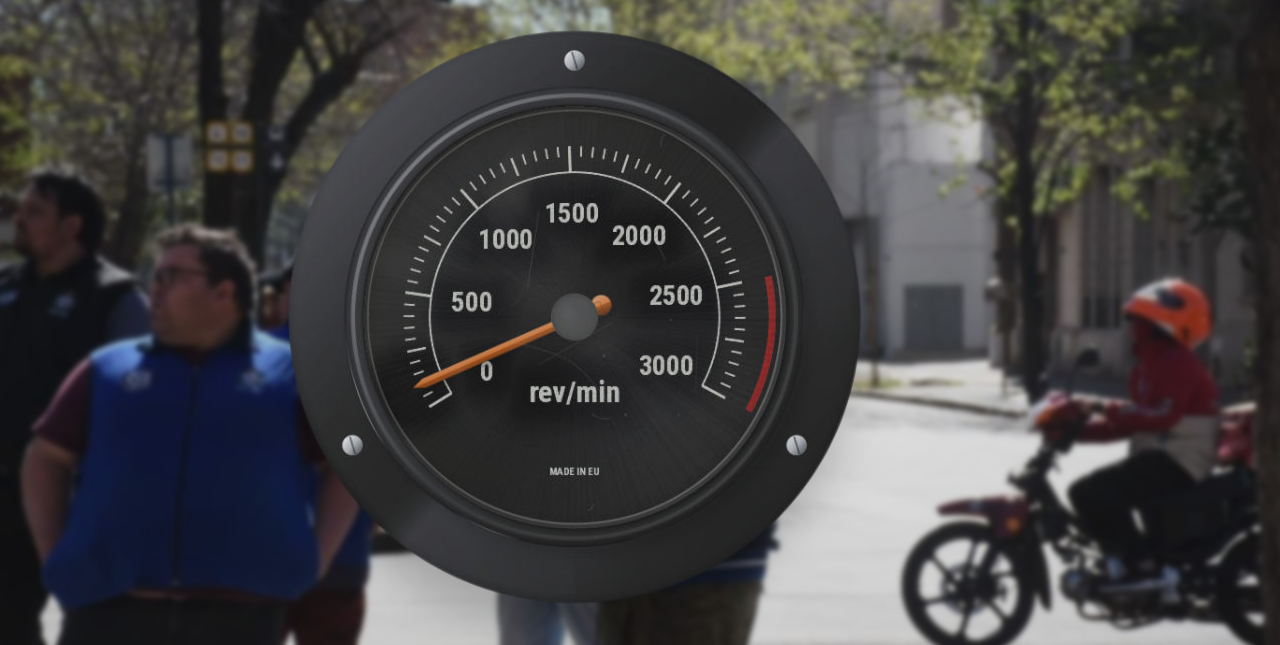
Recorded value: 100 rpm
